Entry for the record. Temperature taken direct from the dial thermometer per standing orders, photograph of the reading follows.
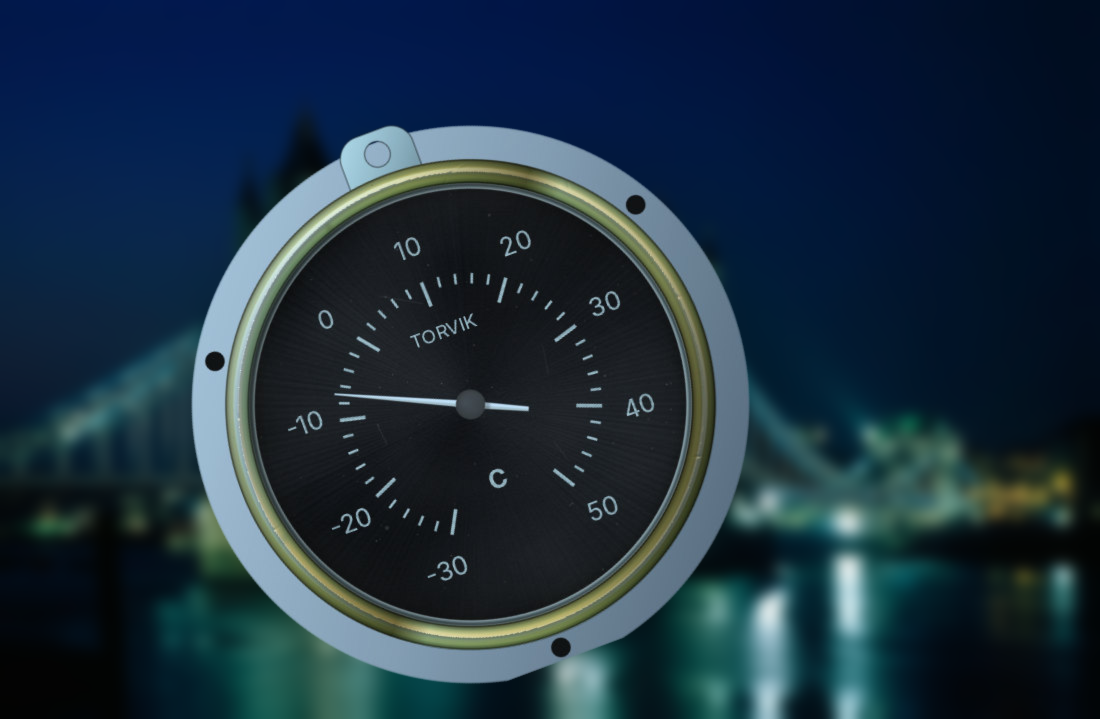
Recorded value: -7 °C
